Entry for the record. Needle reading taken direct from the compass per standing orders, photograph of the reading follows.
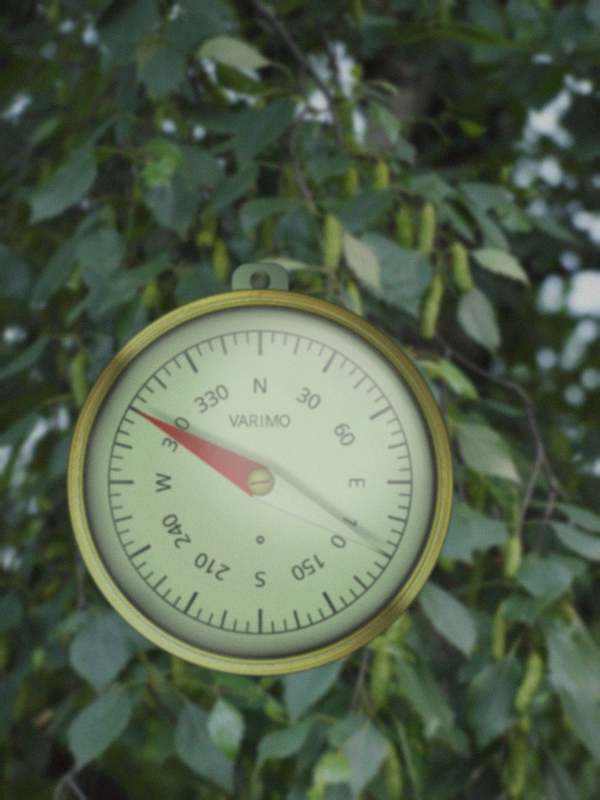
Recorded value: 300 °
